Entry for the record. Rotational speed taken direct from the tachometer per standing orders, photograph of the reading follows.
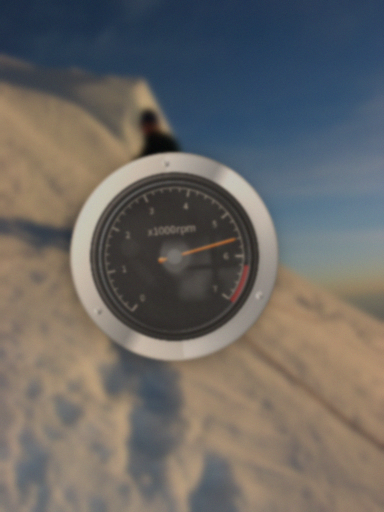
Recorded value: 5600 rpm
